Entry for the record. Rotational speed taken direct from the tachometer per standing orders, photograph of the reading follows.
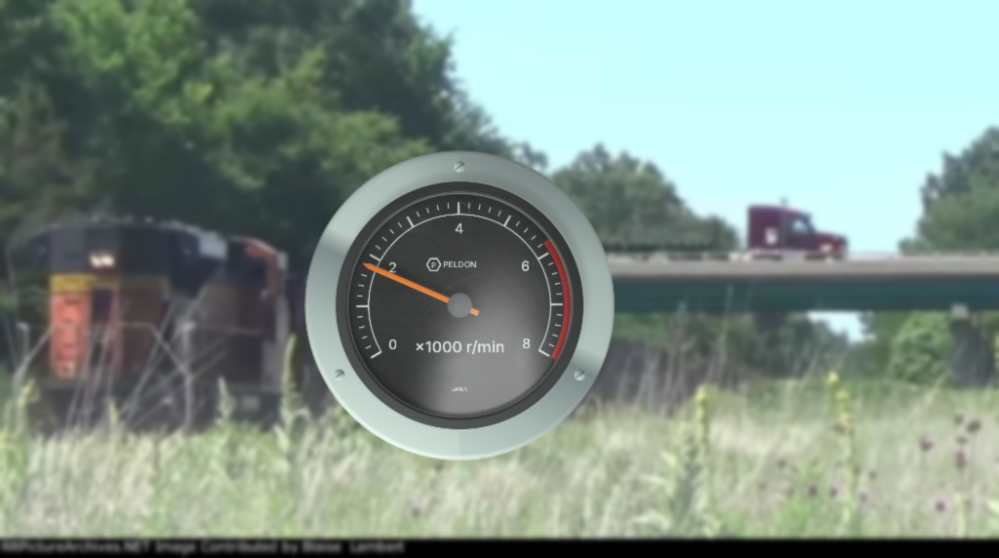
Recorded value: 1800 rpm
